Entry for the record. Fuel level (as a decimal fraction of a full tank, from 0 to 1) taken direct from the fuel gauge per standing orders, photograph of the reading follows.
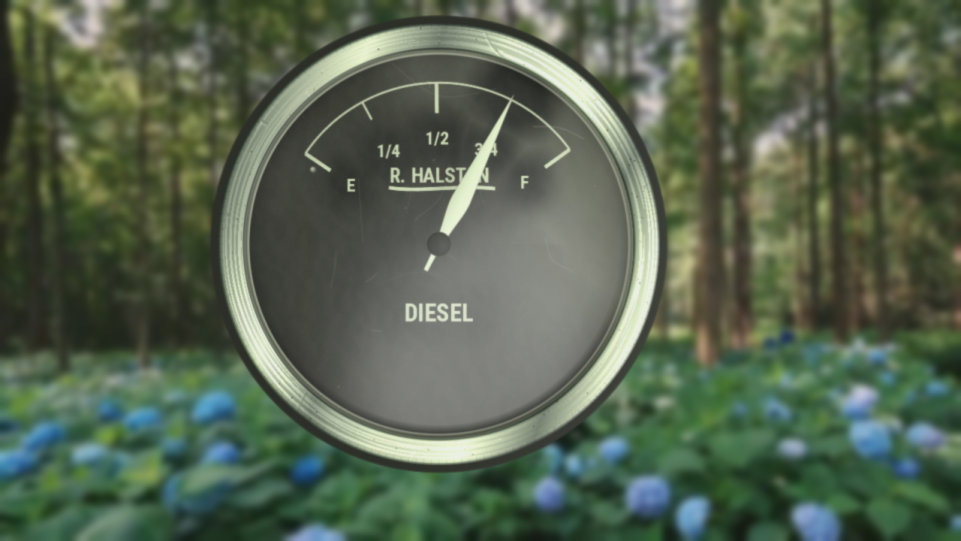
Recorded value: 0.75
